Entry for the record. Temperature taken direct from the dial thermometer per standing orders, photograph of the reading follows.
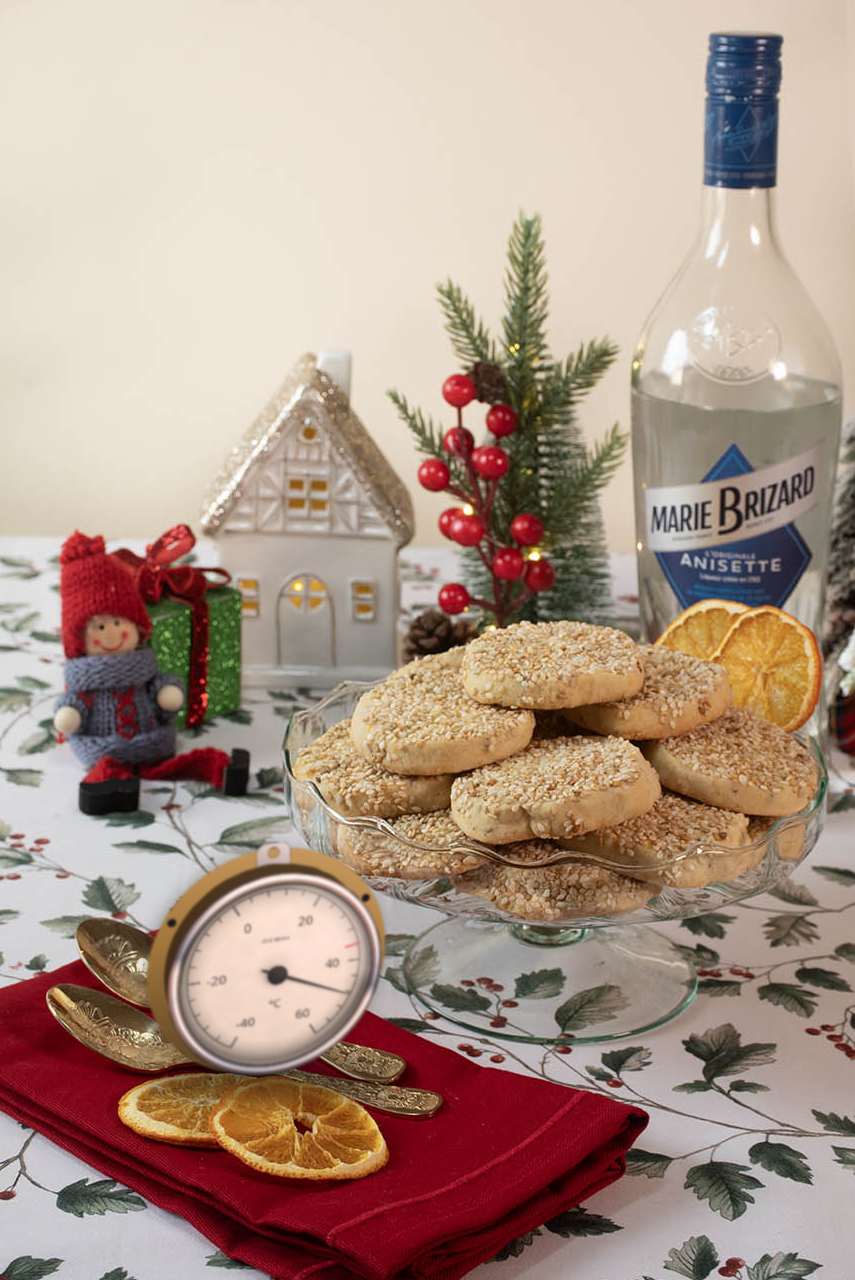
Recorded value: 48 °C
